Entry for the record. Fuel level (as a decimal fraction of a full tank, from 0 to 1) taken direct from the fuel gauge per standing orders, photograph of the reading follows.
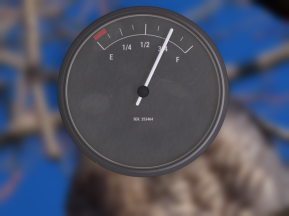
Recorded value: 0.75
